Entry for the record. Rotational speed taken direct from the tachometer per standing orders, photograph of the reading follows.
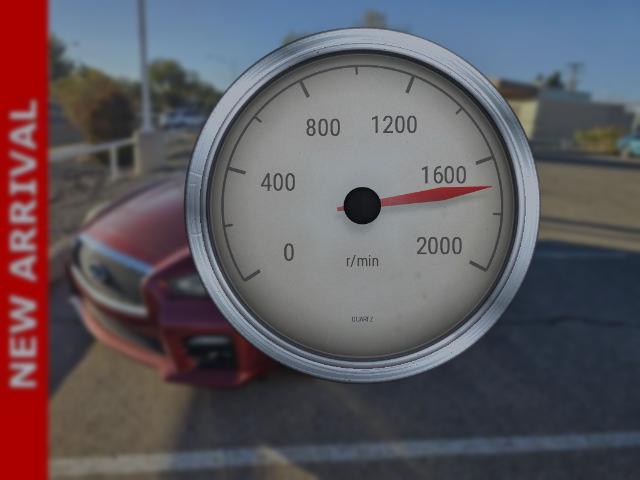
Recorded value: 1700 rpm
